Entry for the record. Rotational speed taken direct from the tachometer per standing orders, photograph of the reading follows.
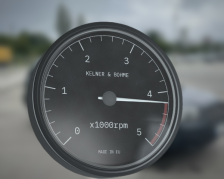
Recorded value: 4200 rpm
